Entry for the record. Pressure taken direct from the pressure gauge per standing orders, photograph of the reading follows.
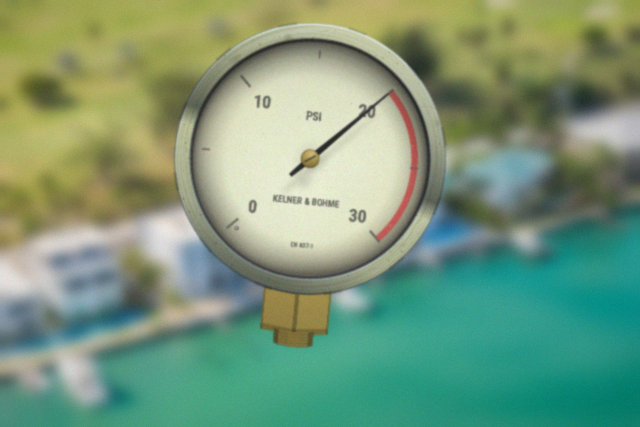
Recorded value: 20 psi
